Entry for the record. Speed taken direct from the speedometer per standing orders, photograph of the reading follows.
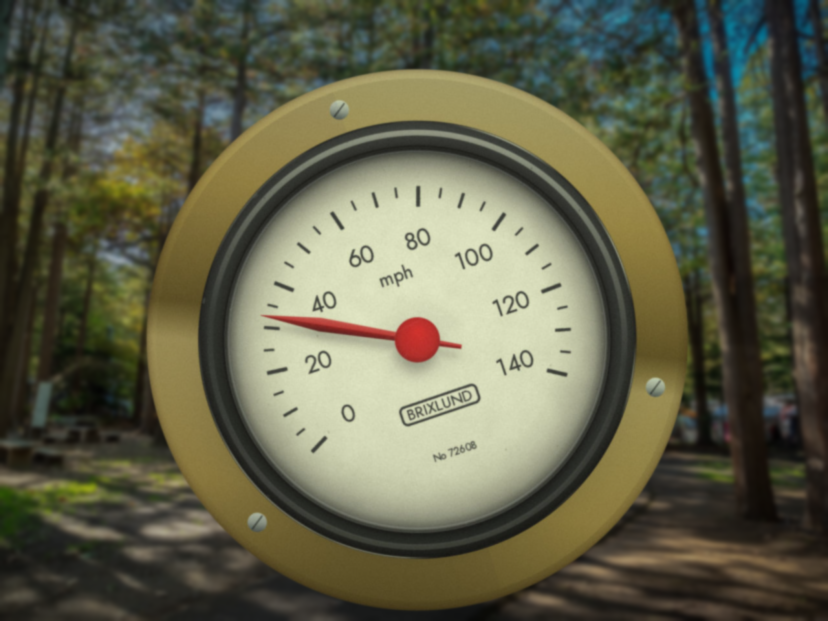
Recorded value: 32.5 mph
